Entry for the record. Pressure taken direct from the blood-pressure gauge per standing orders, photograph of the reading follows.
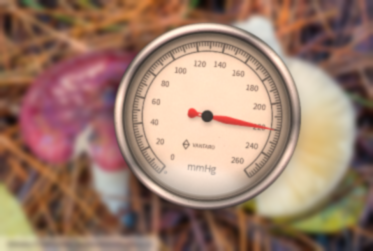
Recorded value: 220 mmHg
